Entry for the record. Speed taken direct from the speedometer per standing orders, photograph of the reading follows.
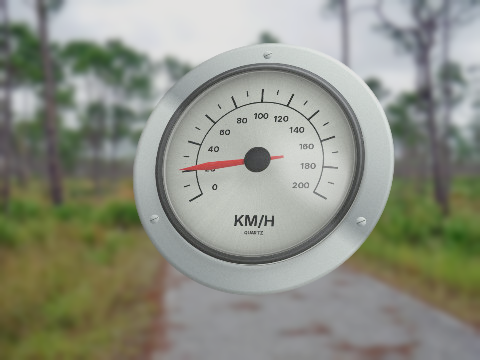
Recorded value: 20 km/h
